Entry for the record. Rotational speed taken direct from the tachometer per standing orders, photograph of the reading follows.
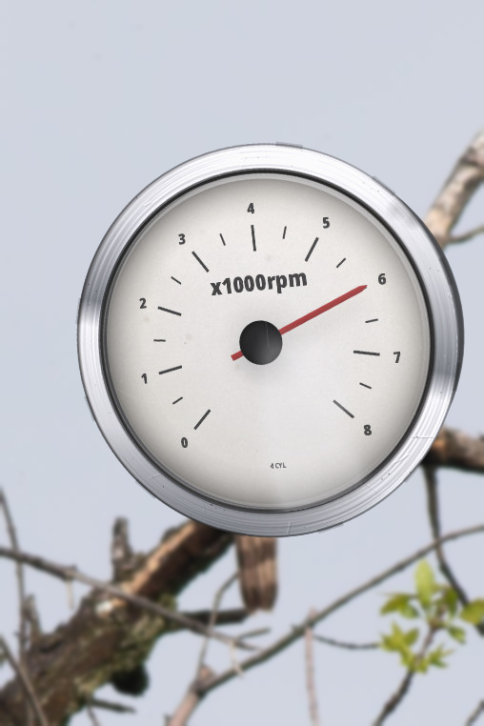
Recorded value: 6000 rpm
